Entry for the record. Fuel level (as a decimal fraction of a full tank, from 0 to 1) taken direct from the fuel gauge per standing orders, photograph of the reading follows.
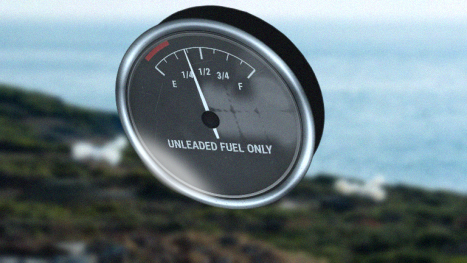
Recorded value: 0.375
